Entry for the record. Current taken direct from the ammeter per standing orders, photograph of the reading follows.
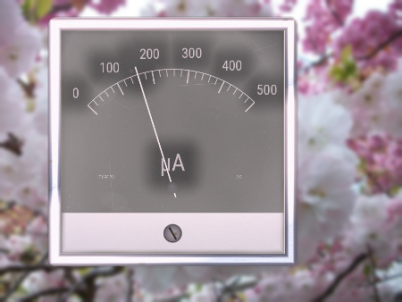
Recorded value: 160 µA
